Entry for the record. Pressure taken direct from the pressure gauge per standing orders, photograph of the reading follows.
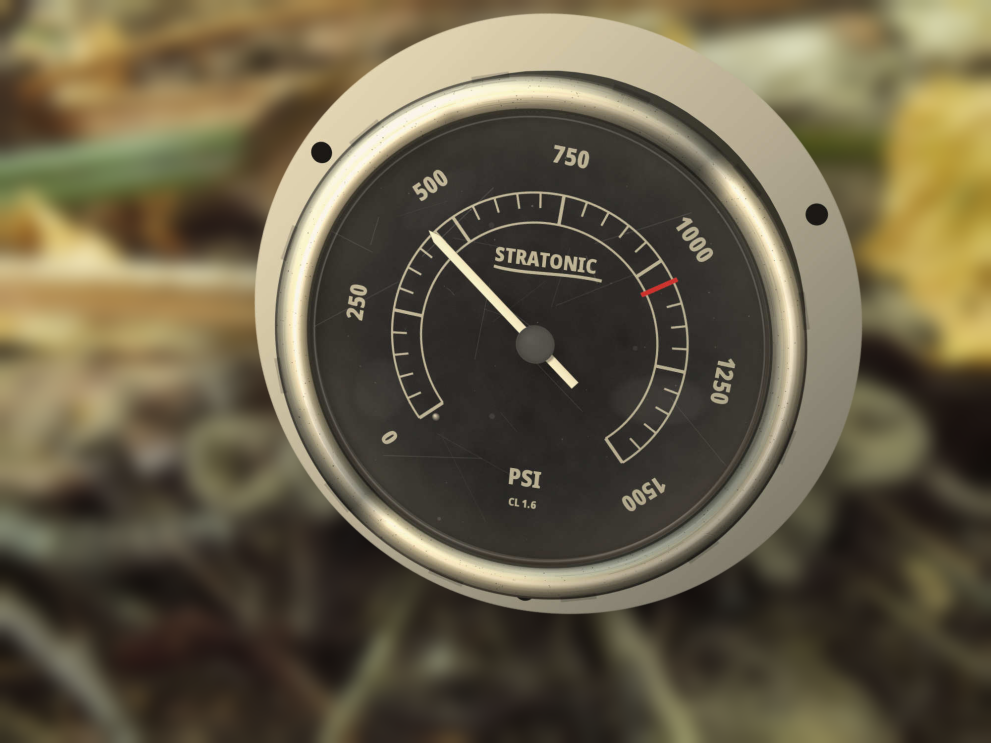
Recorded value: 450 psi
